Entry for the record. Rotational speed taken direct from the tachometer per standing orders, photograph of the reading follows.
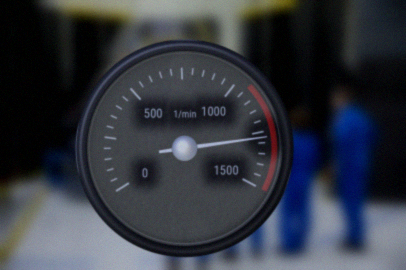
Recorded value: 1275 rpm
